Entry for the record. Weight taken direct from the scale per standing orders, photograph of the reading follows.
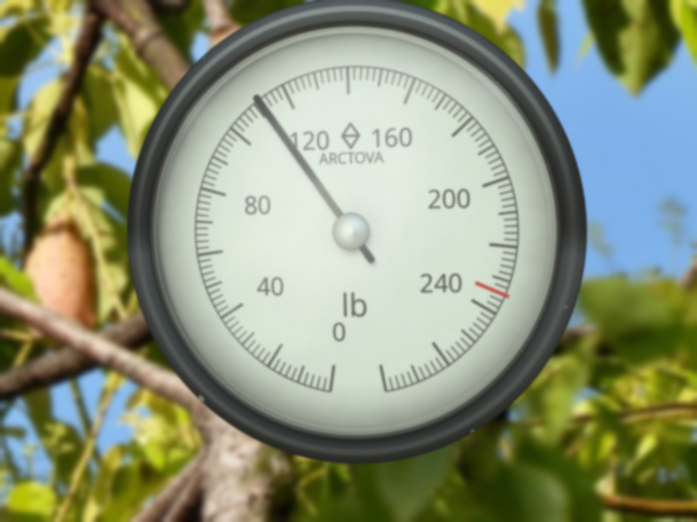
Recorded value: 112 lb
